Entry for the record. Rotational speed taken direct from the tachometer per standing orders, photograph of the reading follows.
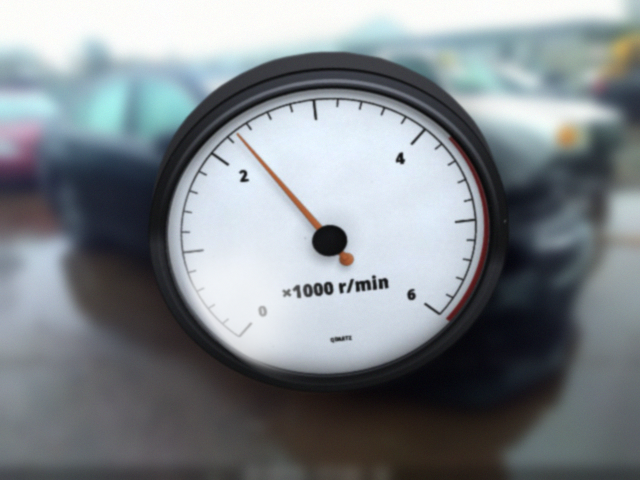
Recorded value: 2300 rpm
